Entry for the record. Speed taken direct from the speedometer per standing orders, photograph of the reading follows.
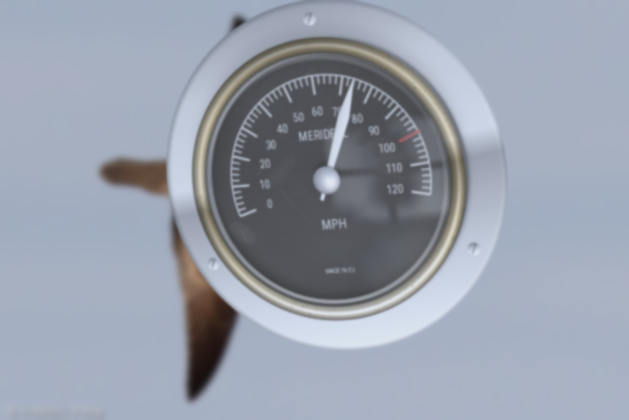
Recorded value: 74 mph
